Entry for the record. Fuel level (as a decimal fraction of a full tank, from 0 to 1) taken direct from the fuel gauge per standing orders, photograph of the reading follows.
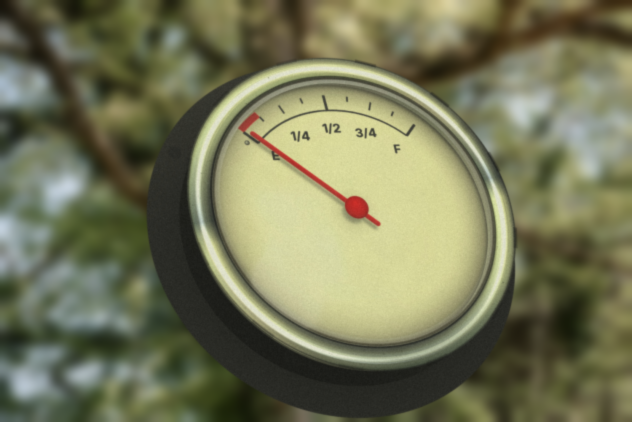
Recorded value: 0
